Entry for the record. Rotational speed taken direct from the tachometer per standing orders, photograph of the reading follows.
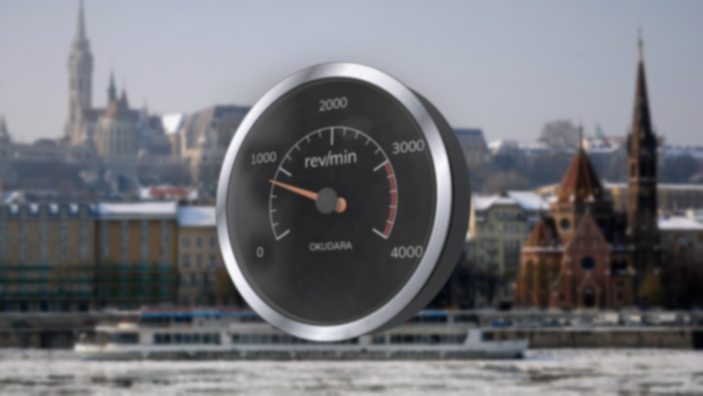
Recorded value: 800 rpm
